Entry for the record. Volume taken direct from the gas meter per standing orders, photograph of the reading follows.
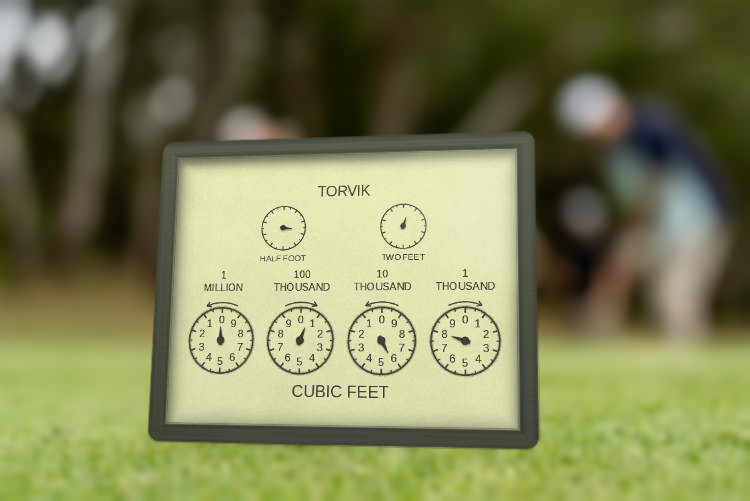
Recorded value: 5800 ft³
